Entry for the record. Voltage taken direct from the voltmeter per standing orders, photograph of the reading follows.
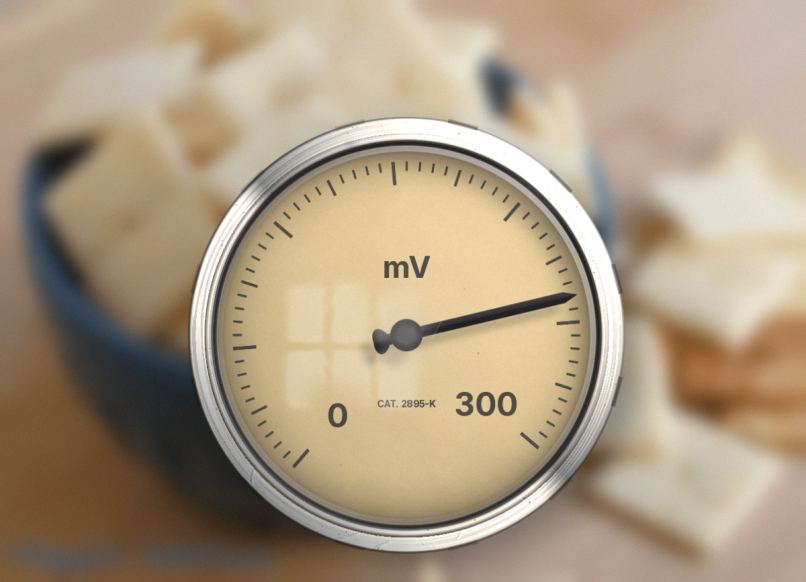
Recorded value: 240 mV
